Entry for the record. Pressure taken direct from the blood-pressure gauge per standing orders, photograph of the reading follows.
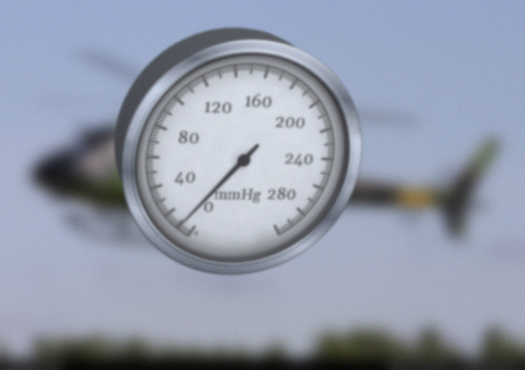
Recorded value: 10 mmHg
